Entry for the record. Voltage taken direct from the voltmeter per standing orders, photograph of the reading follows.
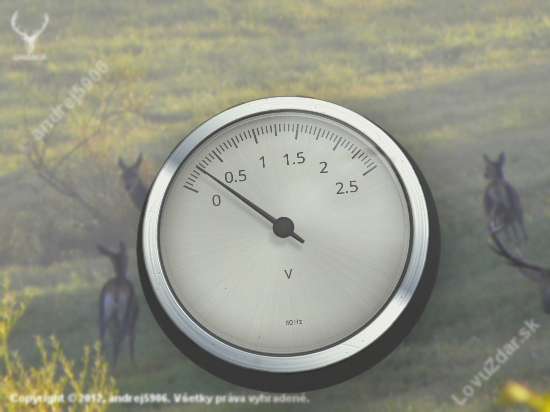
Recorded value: 0.25 V
